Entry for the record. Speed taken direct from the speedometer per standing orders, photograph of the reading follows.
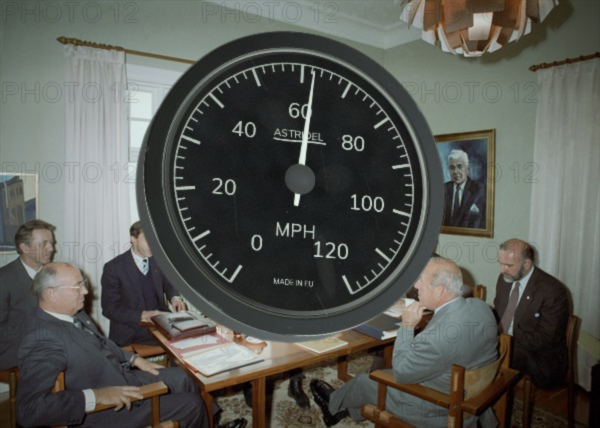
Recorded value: 62 mph
